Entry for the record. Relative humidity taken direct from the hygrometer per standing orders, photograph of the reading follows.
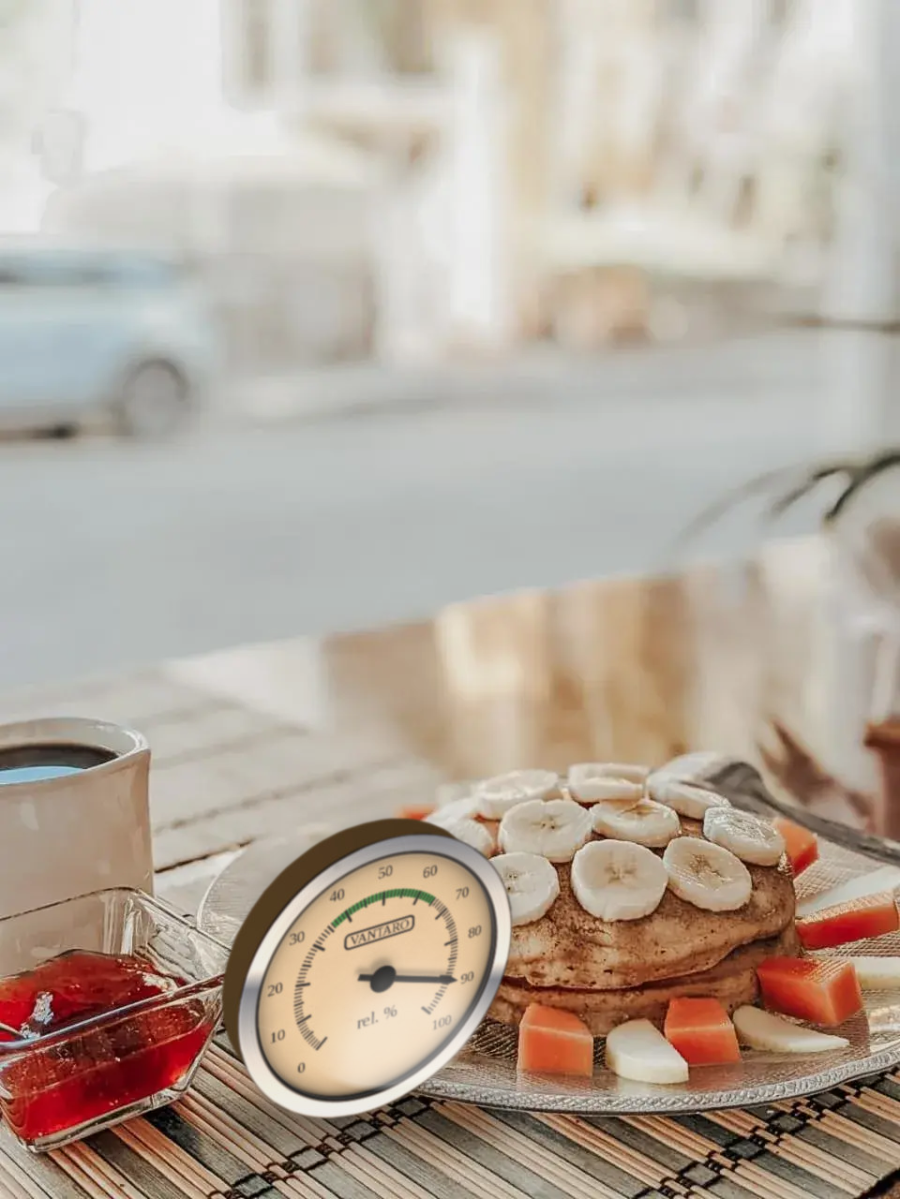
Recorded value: 90 %
